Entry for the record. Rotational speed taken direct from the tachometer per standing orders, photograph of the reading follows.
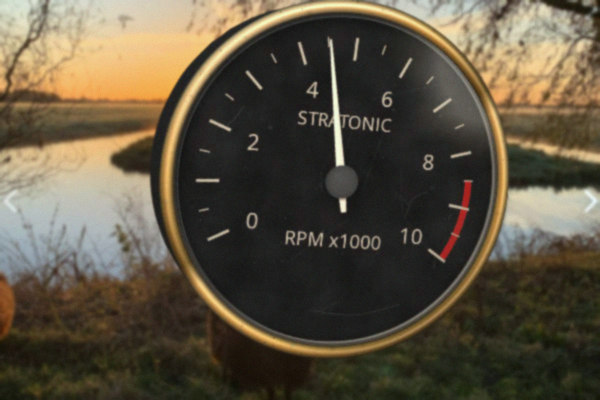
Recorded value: 4500 rpm
